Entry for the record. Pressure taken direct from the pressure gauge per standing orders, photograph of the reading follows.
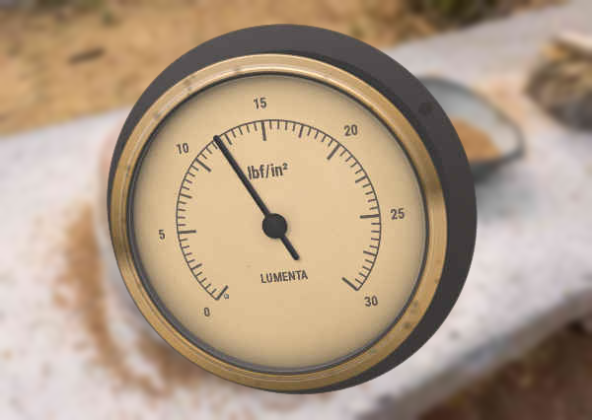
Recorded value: 12 psi
